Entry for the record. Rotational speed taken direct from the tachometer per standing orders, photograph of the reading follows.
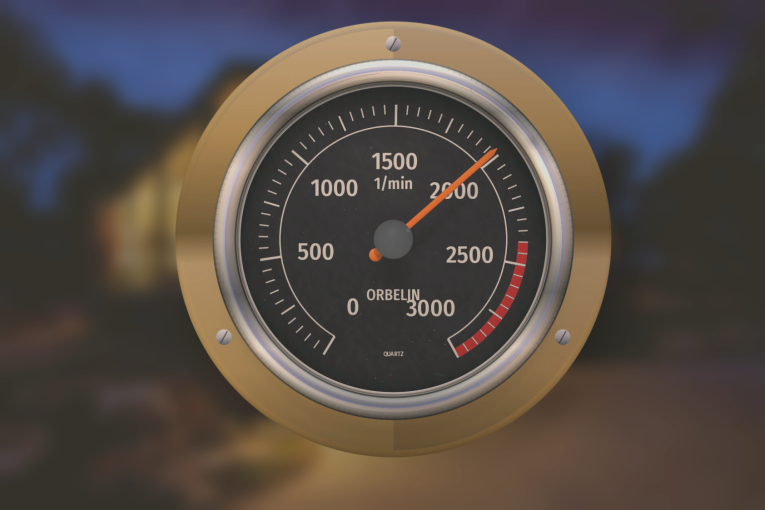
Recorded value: 1975 rpm
